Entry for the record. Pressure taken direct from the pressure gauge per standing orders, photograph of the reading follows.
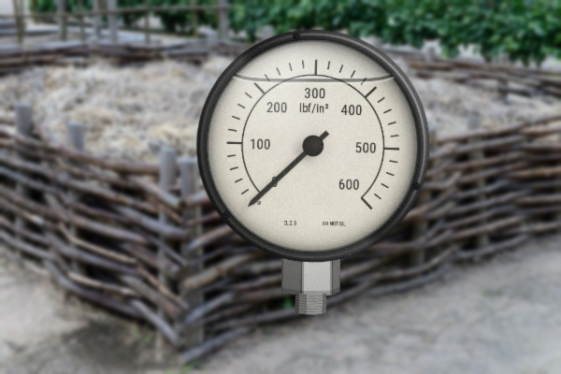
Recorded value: 0 psi
